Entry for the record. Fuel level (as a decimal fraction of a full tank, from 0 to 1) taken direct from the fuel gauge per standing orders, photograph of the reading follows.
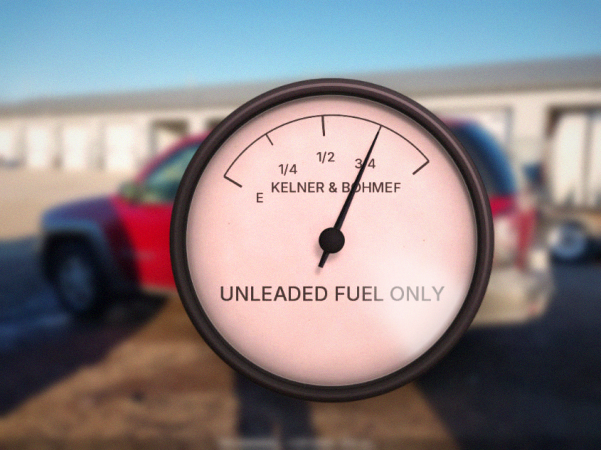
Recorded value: 0.75
